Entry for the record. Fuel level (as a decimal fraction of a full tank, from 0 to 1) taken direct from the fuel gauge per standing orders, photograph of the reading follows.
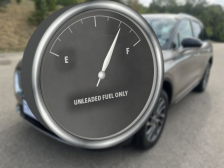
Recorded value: 0.75
